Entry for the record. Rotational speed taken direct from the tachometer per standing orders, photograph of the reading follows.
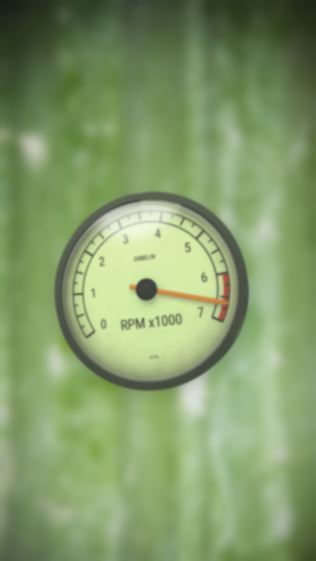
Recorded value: 6625 rpm
